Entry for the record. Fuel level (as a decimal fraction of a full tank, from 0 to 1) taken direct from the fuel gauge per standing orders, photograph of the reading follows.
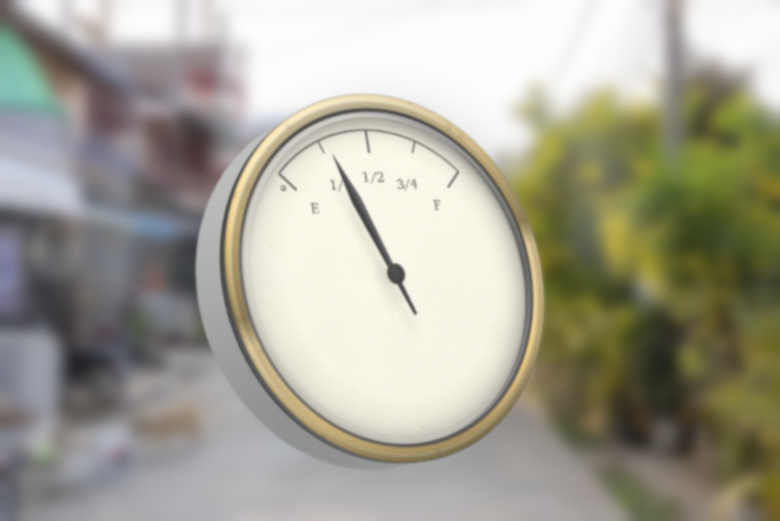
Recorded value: 0.25
